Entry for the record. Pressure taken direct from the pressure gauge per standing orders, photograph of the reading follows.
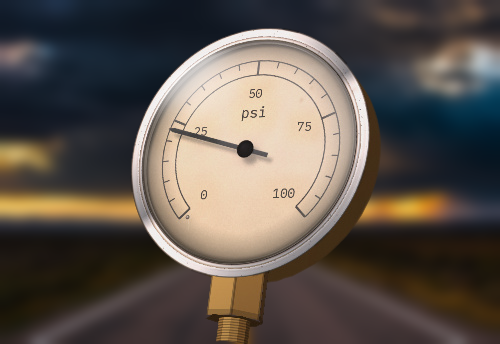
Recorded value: 22.5 psi
